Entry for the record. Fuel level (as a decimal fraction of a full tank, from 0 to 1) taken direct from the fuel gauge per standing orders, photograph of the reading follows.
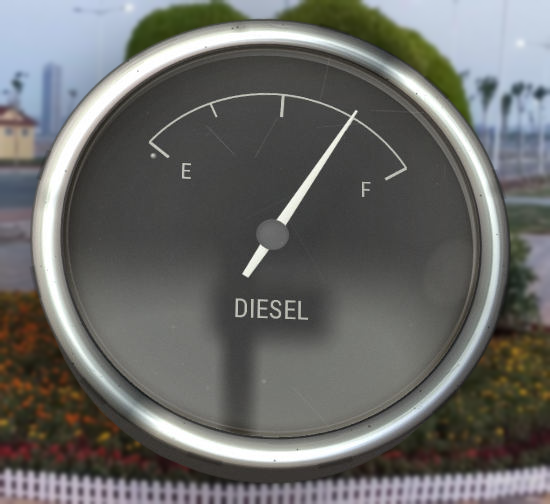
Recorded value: 0.75
